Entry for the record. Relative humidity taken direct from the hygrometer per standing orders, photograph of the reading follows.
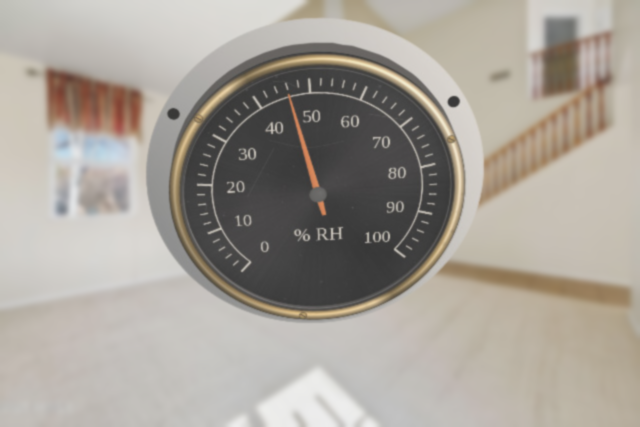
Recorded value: 46 %
